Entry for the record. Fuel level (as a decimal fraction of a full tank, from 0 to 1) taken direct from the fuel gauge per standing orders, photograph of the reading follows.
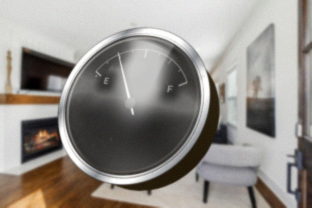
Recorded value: 0.25
